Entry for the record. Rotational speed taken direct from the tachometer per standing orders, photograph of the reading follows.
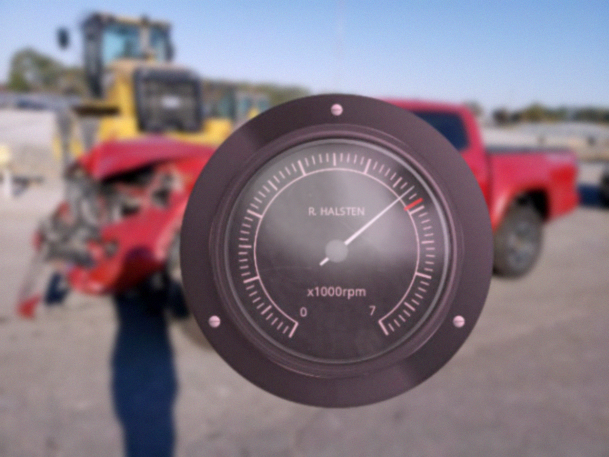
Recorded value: 4700 rpm
